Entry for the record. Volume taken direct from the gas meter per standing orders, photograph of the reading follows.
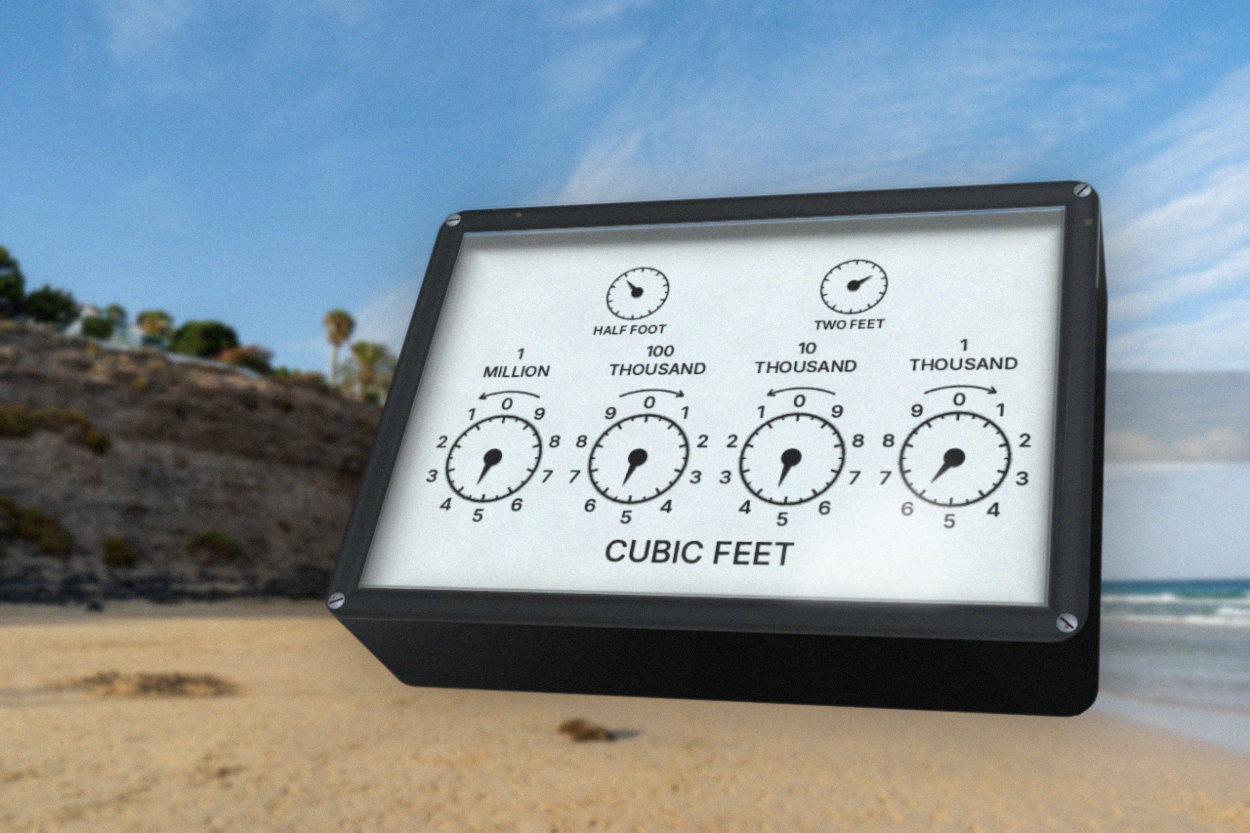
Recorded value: 454600 ft³
